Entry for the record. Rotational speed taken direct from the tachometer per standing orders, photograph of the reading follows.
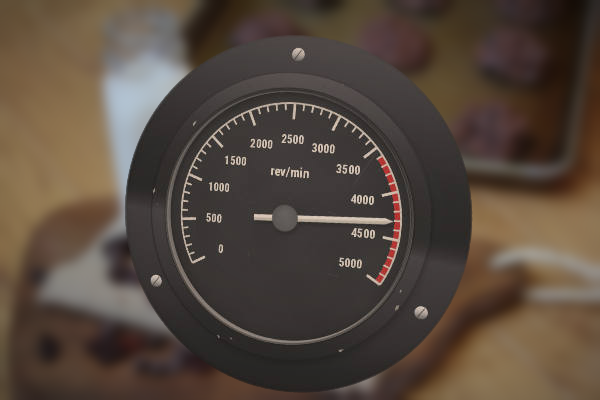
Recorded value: 4300 rpm
